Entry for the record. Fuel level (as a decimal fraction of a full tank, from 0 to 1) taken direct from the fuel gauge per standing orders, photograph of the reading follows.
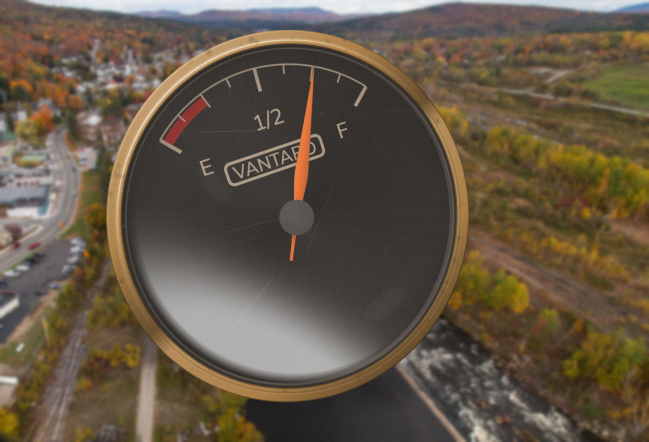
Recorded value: 0.75
